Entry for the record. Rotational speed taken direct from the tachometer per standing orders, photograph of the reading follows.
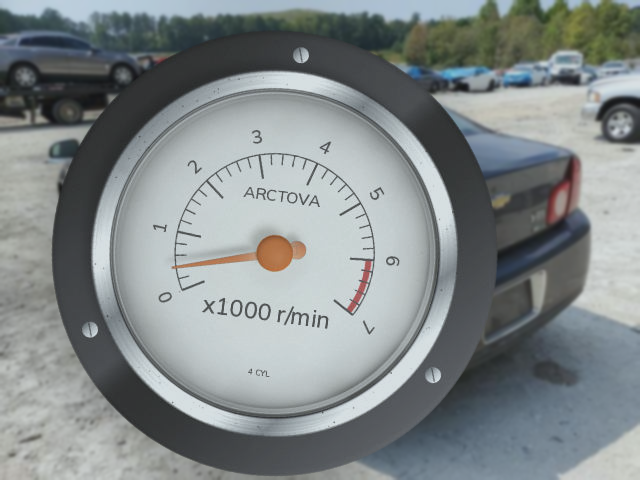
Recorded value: 400 rpm
